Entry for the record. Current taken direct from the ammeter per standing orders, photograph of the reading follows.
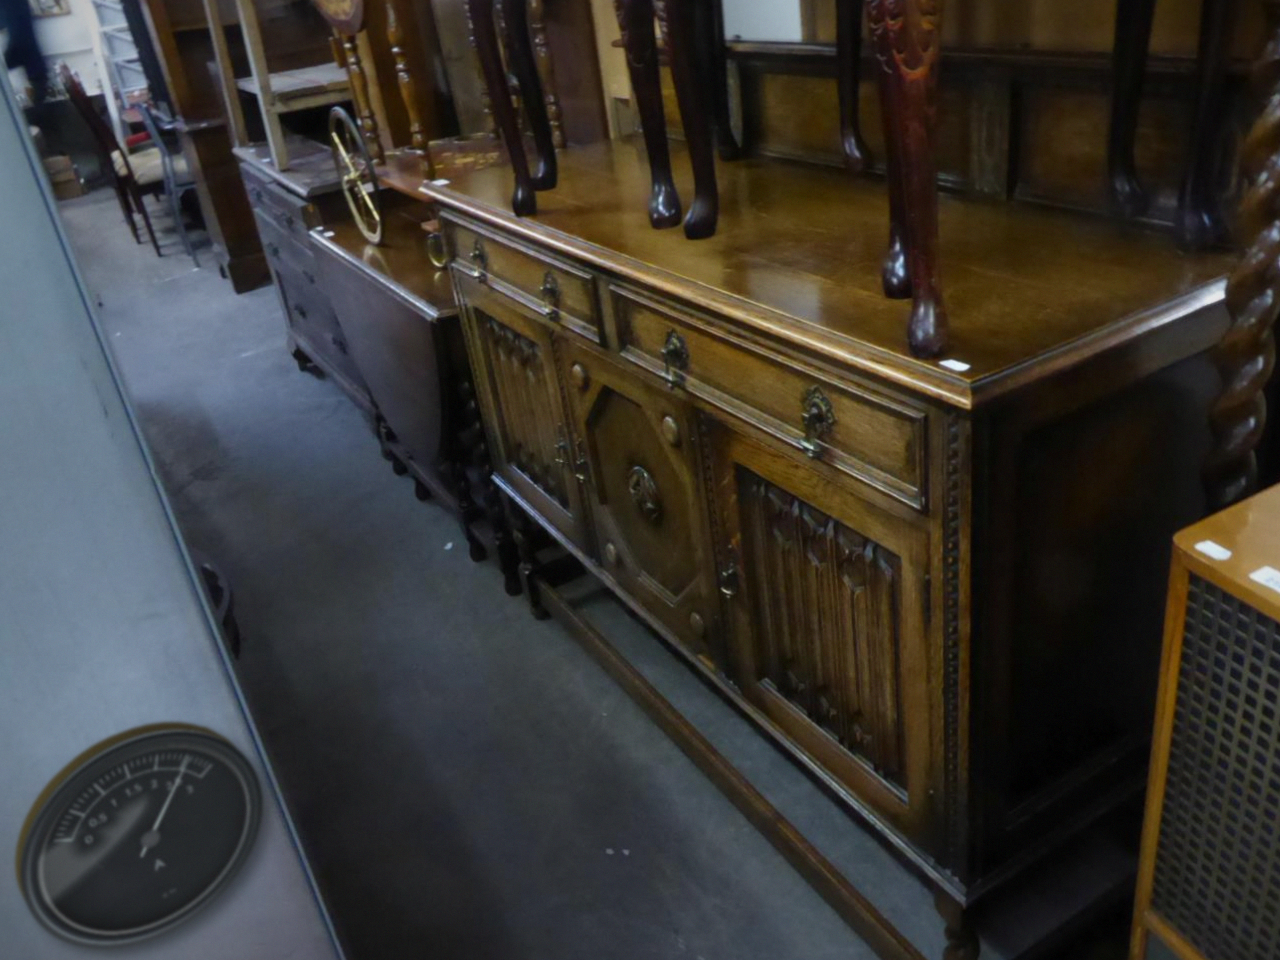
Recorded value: 2.5 A
